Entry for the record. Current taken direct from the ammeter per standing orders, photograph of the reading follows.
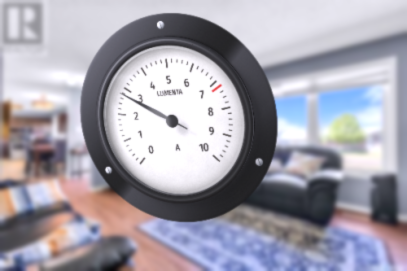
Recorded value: 2.8 A
